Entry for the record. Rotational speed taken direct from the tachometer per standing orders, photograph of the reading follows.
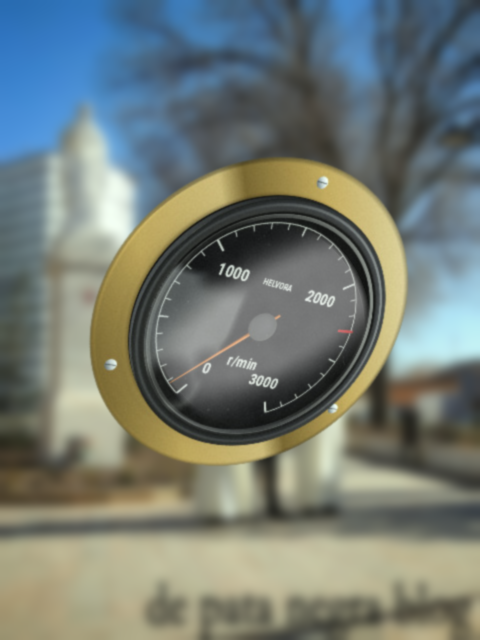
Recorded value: 100 rpm
